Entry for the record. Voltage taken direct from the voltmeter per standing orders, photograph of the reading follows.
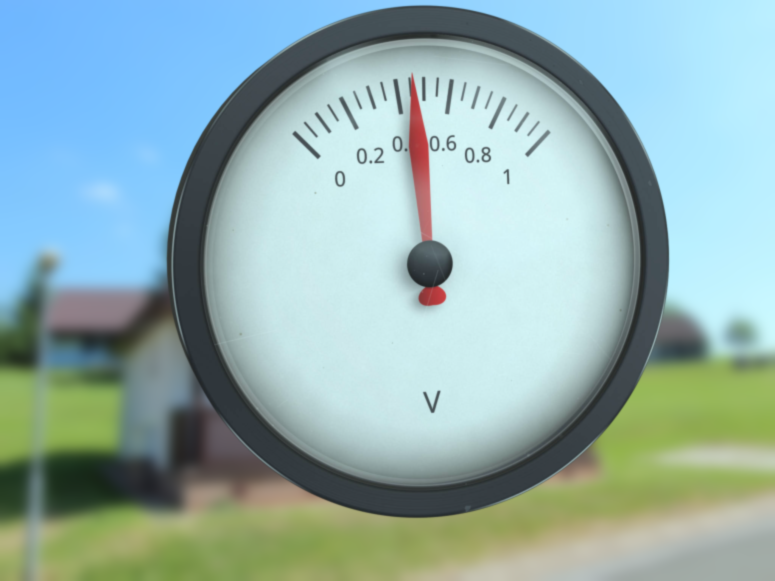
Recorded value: 0.45 V
